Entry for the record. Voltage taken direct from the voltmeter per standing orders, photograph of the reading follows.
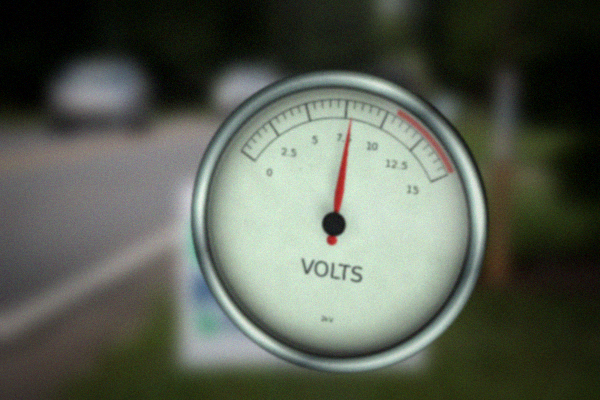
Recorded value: 8 V
